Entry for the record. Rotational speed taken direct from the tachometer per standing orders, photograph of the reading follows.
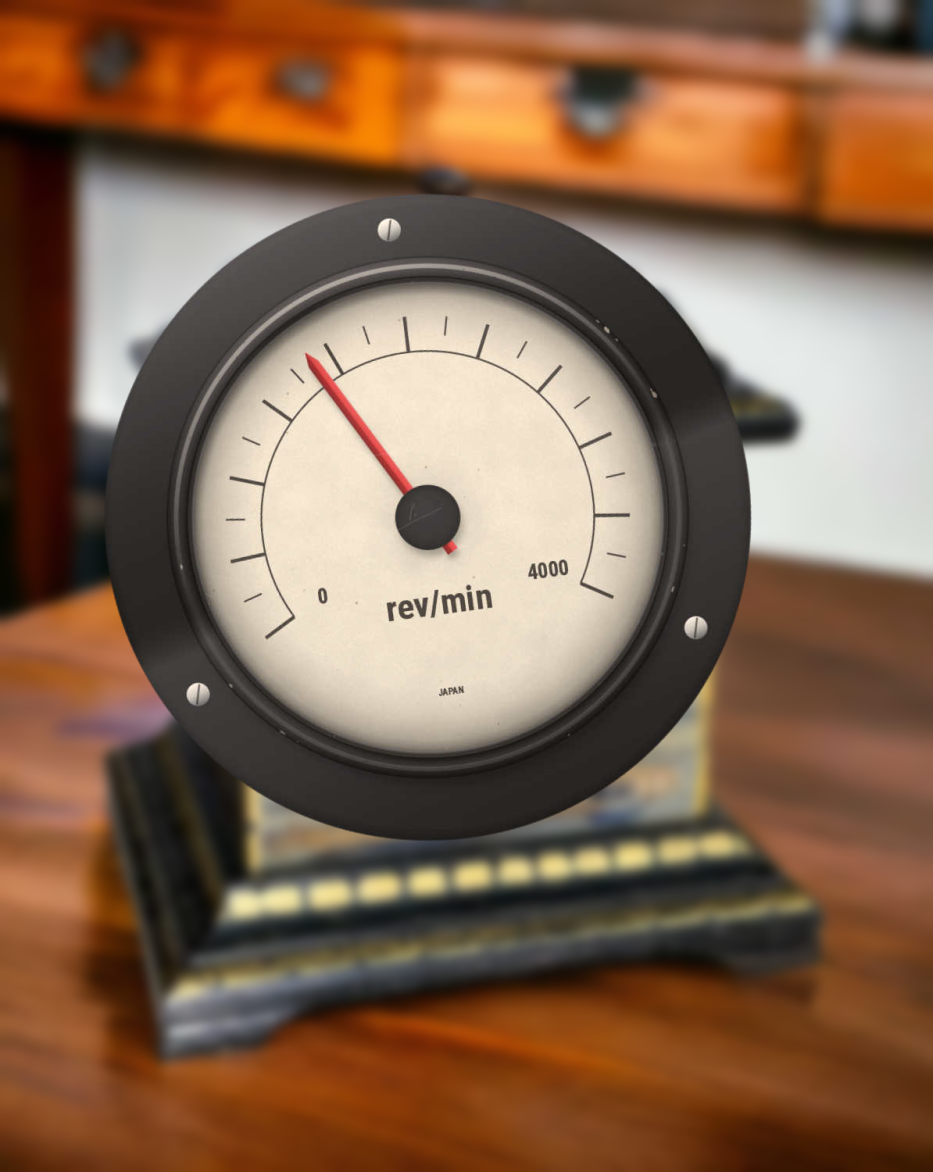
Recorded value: 1500 rpm
